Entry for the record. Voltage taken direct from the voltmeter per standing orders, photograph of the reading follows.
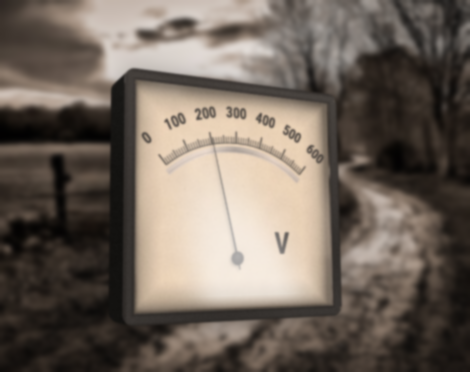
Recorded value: 200 V
